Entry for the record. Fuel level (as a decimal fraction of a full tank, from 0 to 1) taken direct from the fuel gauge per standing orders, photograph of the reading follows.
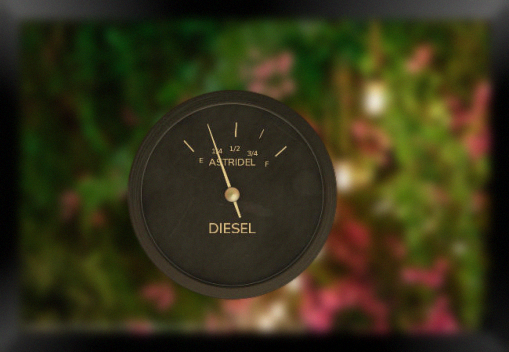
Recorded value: 0.25
